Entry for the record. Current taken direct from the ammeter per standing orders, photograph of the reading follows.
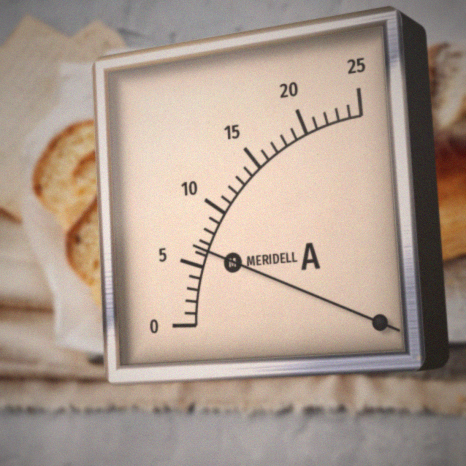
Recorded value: 6.5 A
